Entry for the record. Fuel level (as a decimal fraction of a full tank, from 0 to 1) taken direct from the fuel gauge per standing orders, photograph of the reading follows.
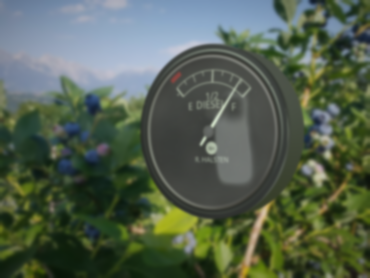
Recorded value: 0.875
